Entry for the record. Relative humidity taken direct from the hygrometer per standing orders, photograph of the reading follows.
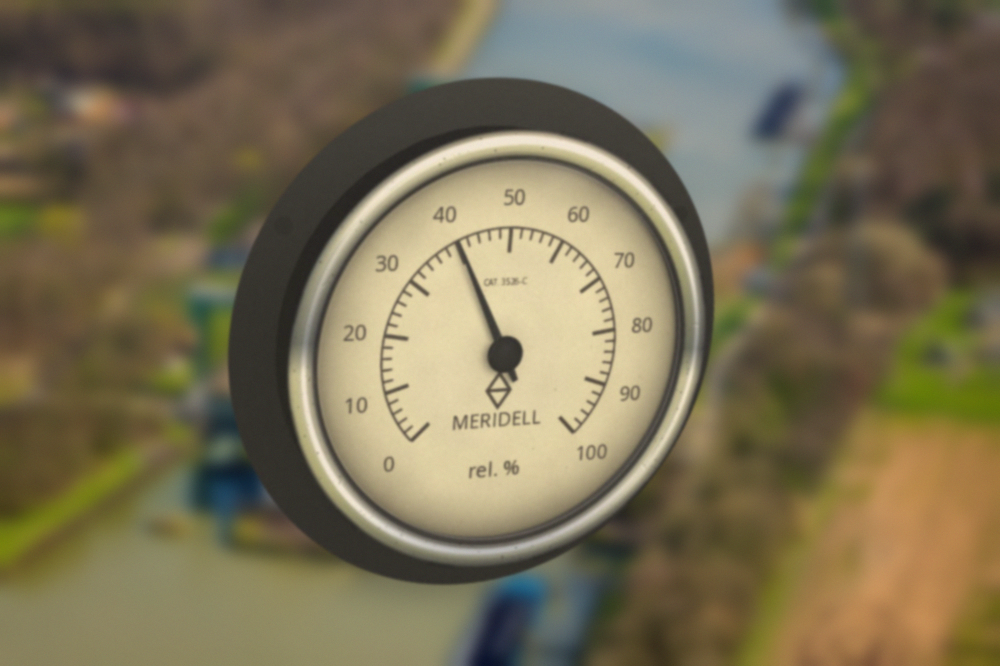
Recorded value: 40 %
